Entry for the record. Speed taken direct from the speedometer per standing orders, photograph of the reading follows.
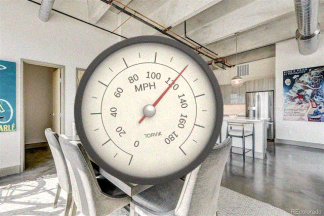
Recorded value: 120 mph
